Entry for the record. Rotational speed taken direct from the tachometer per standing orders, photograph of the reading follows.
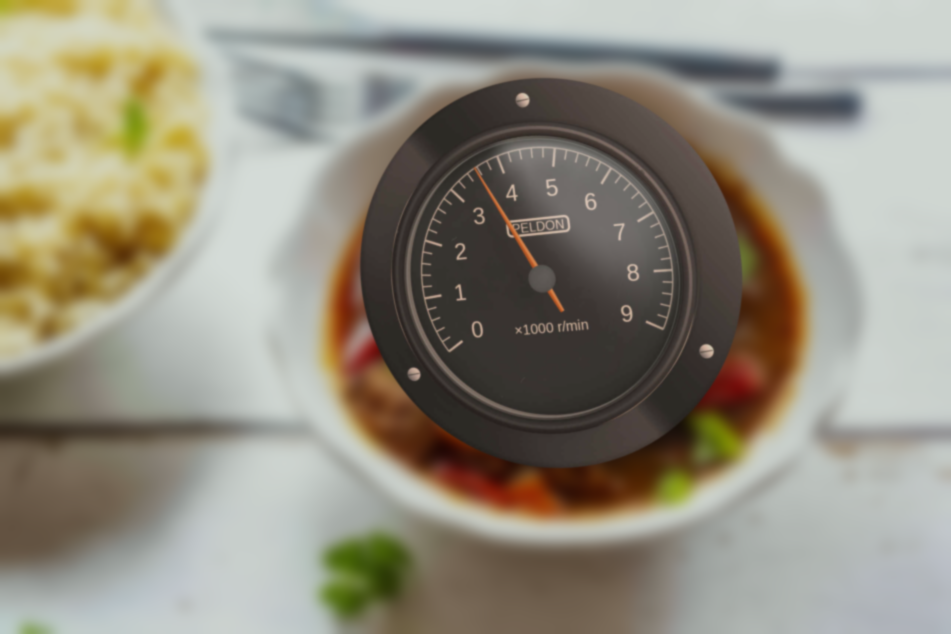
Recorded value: 3600 rpm
